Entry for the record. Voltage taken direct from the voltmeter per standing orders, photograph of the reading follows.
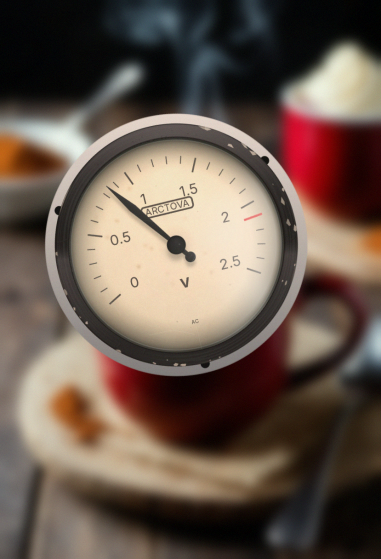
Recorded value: 0.85 V
